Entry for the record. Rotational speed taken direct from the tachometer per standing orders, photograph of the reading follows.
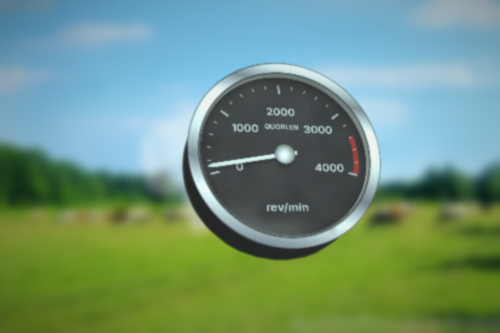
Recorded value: 100 rpm
